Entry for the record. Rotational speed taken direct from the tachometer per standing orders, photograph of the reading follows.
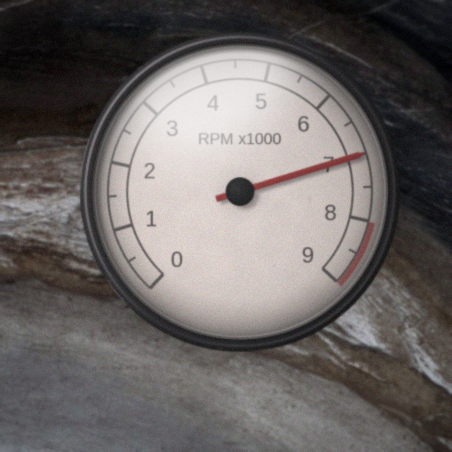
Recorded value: 7000 rpm
